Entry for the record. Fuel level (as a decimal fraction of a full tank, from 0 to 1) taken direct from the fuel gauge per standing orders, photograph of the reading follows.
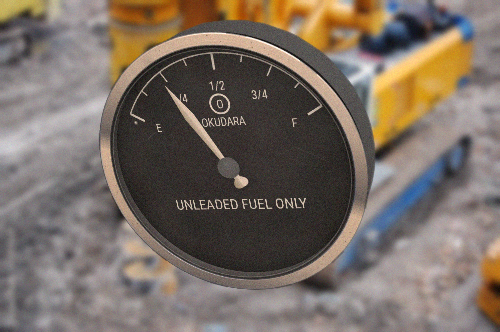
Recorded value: 0.25
